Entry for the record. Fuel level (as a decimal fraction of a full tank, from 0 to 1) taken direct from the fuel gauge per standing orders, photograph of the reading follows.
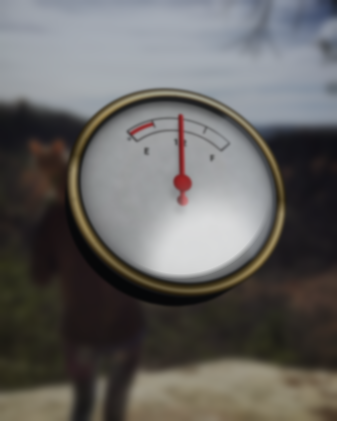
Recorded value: 0.5
